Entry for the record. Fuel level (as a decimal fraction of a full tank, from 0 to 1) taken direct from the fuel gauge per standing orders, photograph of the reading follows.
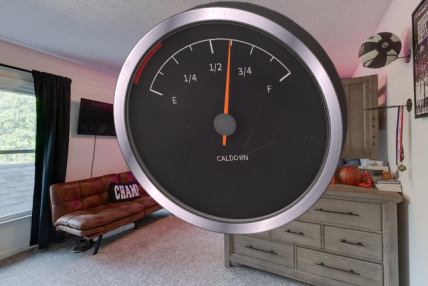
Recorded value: 0.625
